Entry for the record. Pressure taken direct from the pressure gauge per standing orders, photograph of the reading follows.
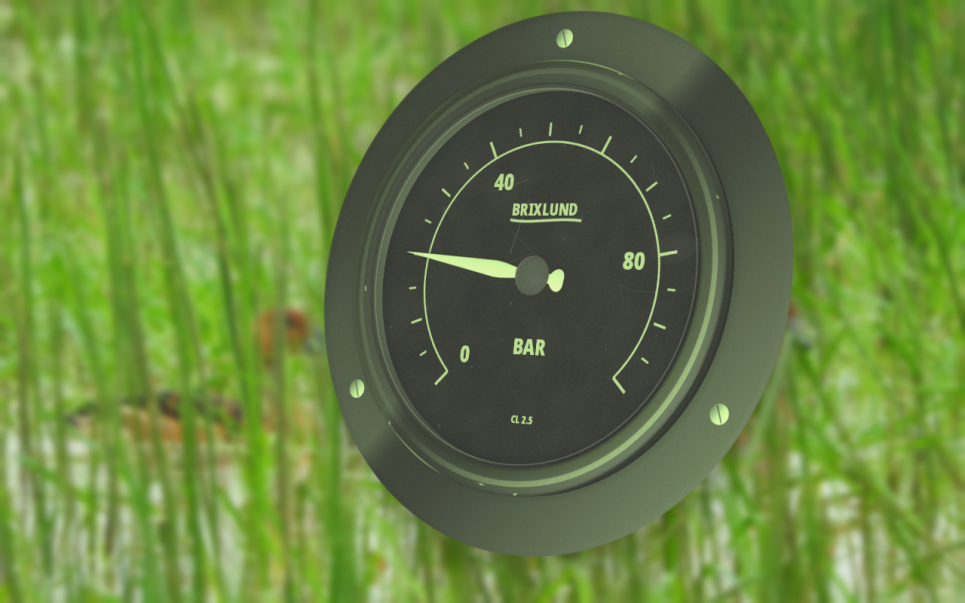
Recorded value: 20 bar
